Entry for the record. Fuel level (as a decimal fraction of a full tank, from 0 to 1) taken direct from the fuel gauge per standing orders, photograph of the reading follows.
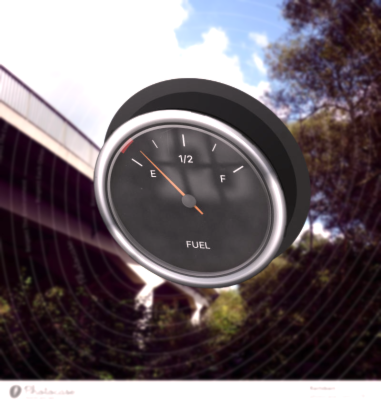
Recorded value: 0.125
